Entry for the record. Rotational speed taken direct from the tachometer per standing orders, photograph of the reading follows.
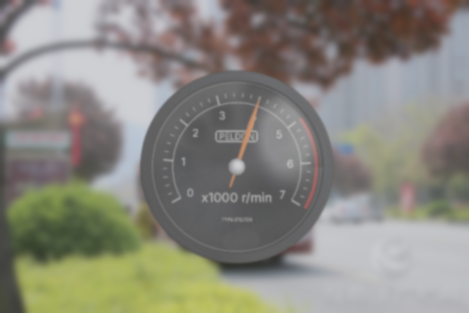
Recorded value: 4000 rpm
